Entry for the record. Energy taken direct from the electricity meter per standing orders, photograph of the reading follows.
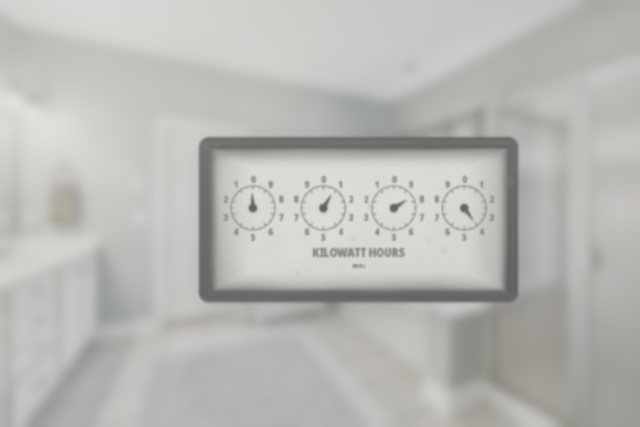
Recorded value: 84 kWh
